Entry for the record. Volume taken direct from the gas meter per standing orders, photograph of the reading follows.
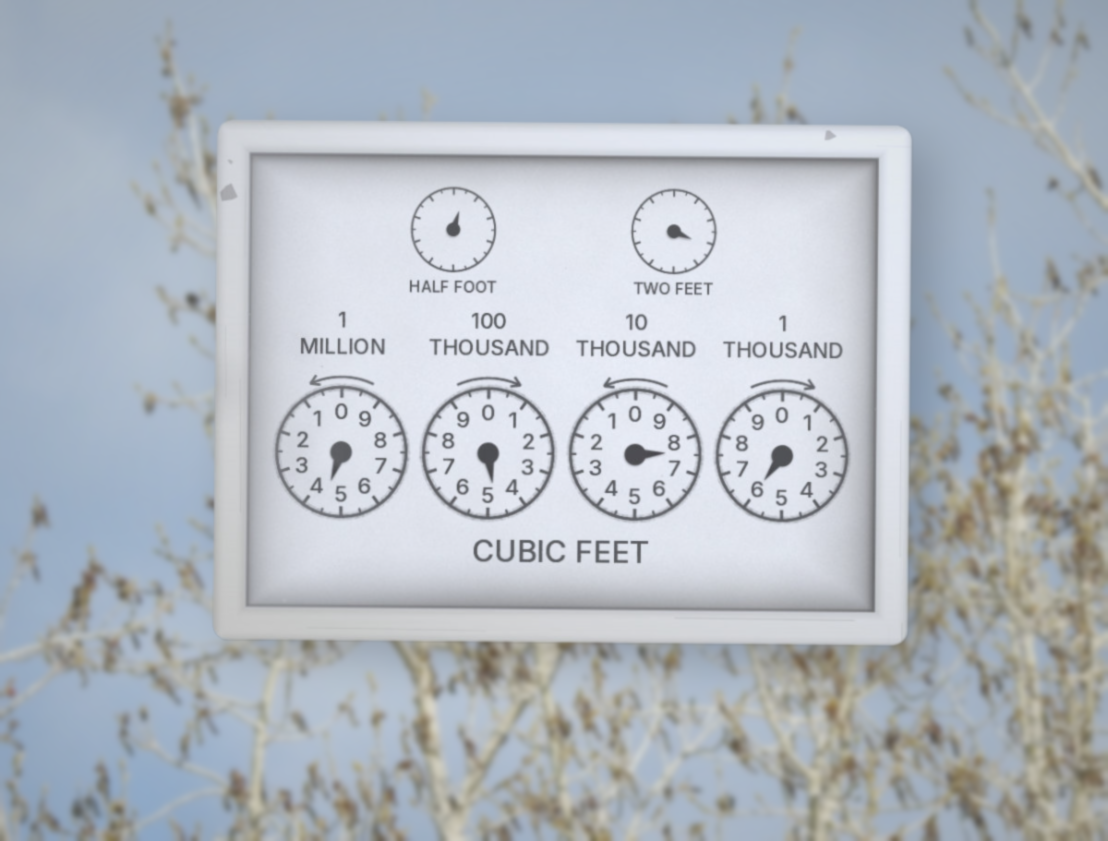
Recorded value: 447600 ft³
